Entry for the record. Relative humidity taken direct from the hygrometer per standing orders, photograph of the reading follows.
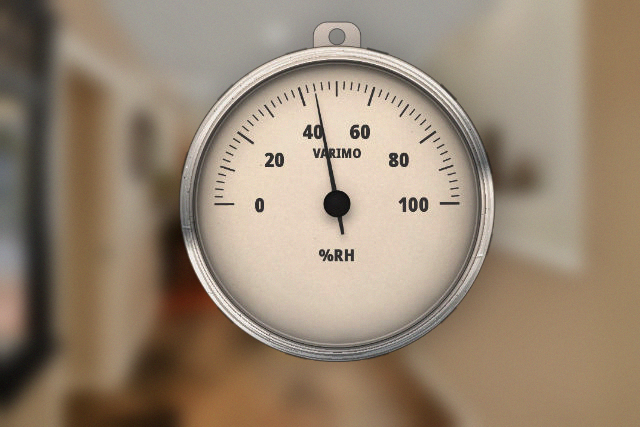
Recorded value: 44 %
